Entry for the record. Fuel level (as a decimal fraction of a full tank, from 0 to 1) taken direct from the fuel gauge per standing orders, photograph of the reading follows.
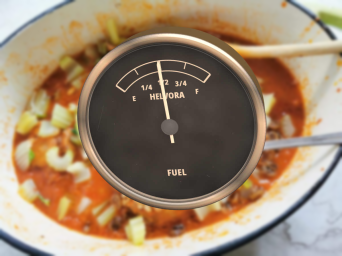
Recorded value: 0.5
